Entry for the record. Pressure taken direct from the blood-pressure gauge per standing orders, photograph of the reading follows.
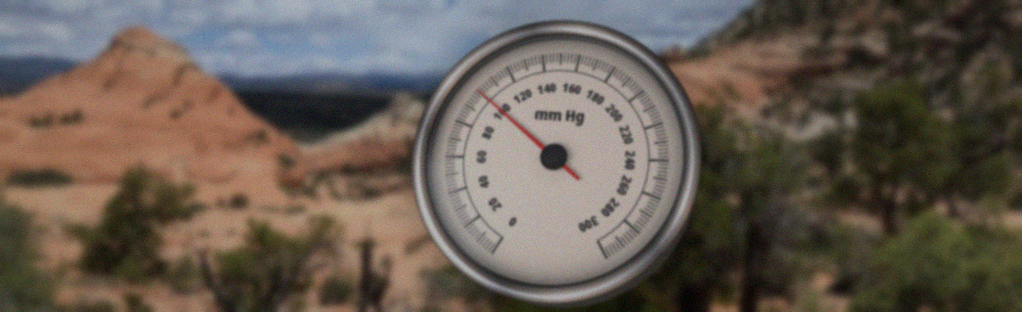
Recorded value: 100 mmHg
